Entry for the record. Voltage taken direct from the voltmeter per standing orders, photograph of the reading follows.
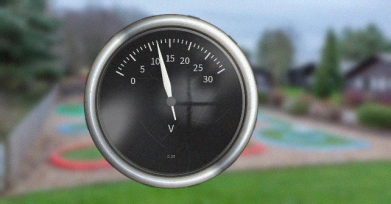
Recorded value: 12 V
